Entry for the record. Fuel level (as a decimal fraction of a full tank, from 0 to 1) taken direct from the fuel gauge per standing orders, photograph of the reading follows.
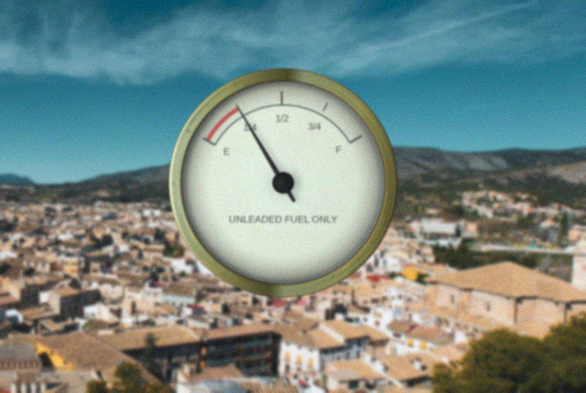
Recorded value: 0.25
